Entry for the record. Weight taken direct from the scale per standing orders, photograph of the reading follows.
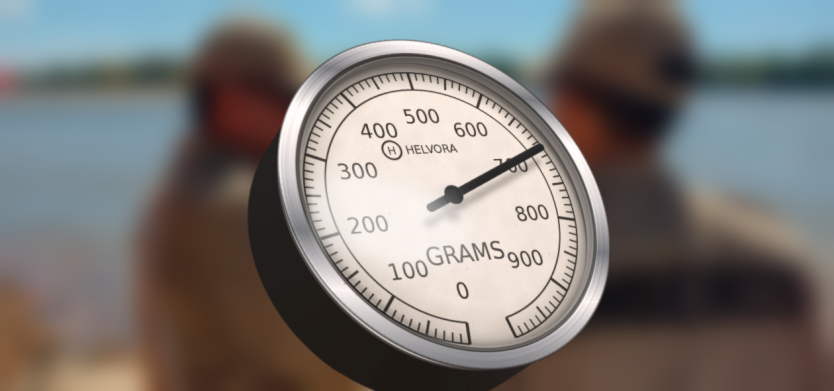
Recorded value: 700 g
